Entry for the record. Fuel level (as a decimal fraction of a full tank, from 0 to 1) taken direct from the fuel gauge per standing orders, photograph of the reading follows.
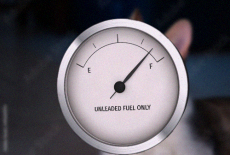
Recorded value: 0.875
